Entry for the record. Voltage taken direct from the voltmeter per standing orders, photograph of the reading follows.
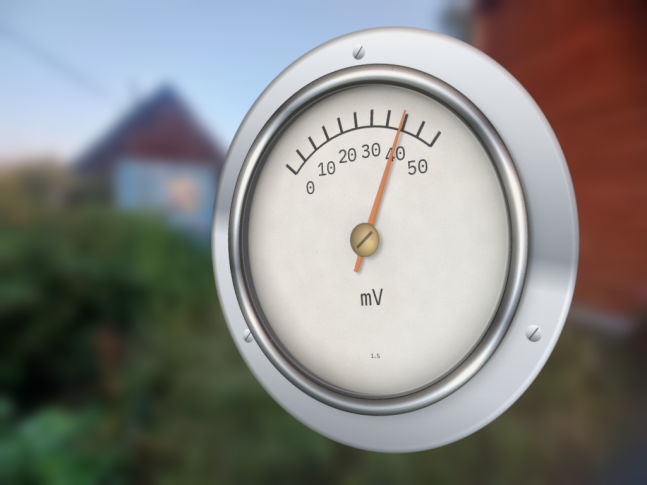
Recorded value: 40 mV
